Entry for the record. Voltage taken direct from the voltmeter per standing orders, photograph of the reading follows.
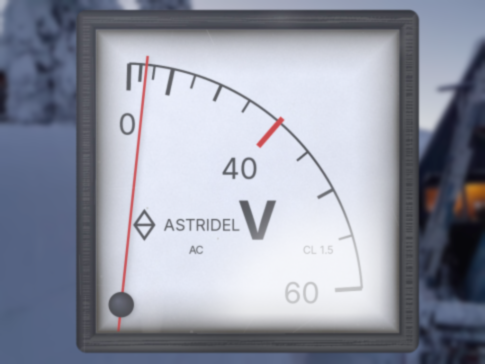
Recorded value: 12.5 V
